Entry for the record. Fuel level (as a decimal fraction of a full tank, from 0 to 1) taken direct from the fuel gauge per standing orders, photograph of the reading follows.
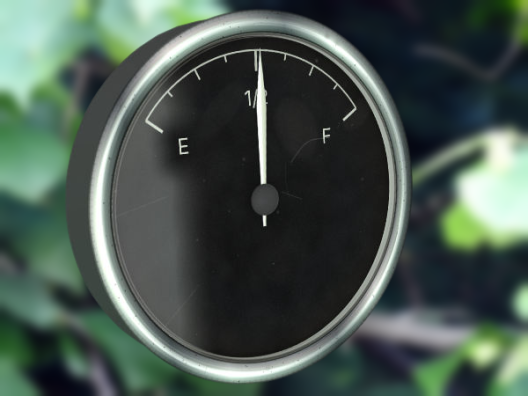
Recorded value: 0.5
